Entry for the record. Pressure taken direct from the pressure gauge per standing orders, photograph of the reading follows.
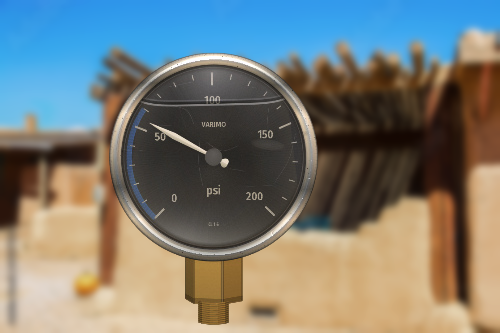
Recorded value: 55 psi
